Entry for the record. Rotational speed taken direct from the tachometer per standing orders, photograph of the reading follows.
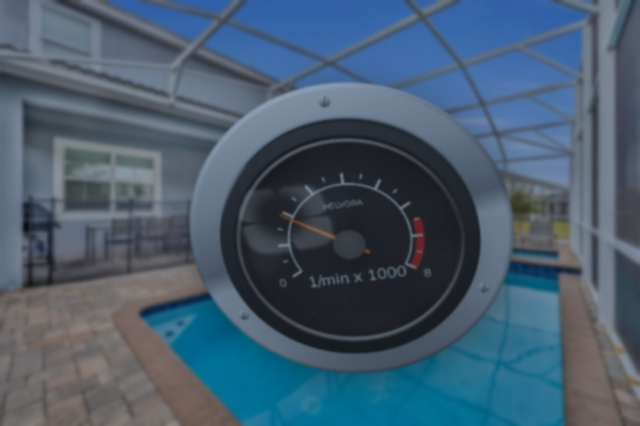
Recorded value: 2000 rpm
